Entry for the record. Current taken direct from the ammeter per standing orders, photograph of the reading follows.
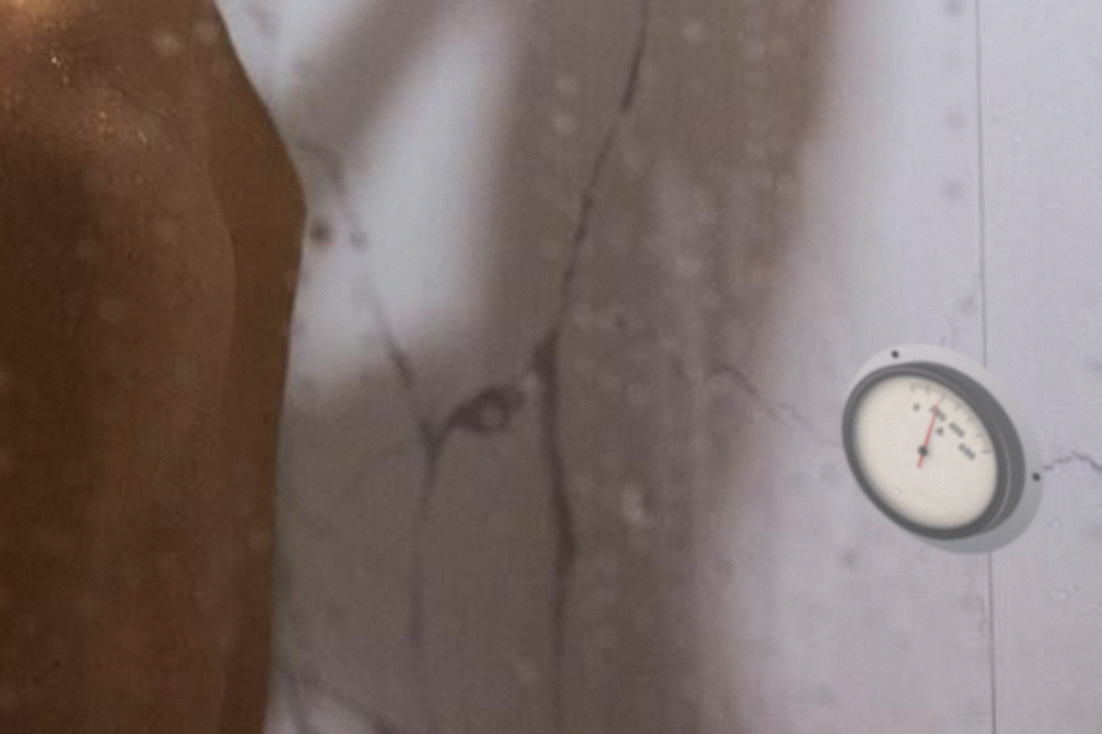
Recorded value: 200 A
